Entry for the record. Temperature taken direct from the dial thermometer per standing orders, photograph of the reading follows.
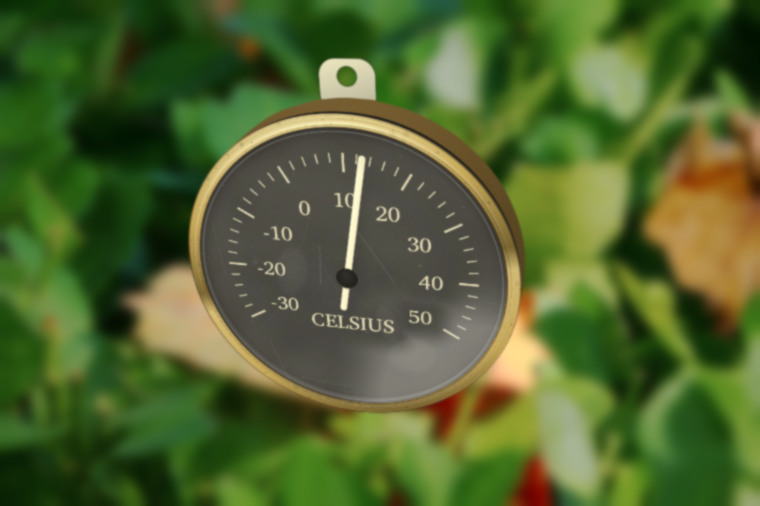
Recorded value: 13 °C
